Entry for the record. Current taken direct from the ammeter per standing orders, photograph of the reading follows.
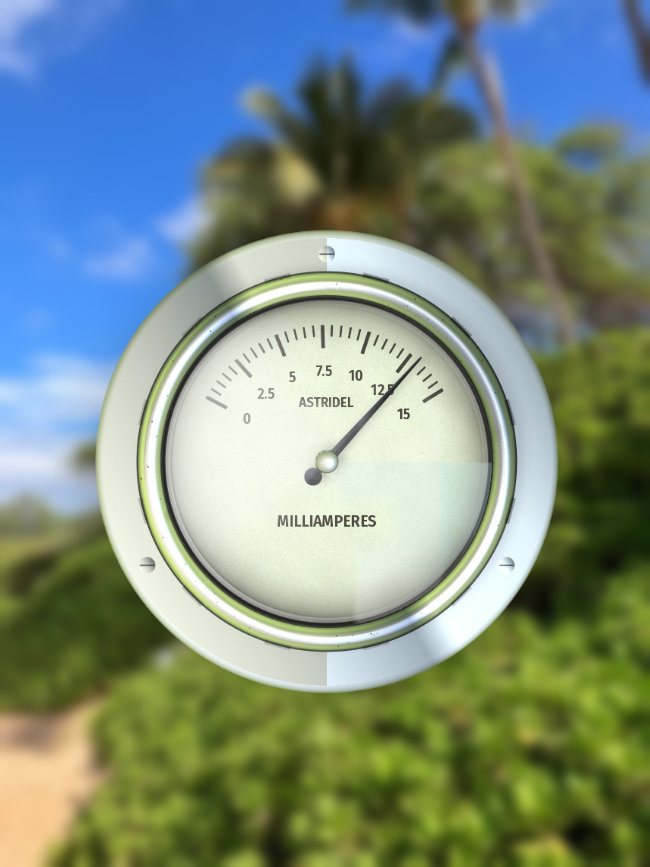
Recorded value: 13 mA
